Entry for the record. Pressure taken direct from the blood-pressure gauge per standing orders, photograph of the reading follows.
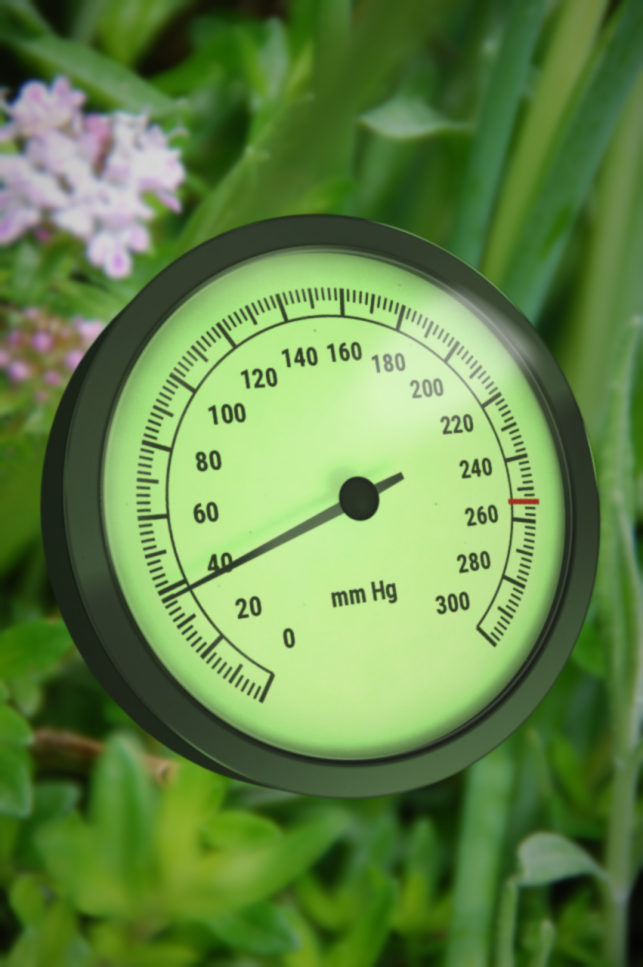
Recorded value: 38 mmHg
